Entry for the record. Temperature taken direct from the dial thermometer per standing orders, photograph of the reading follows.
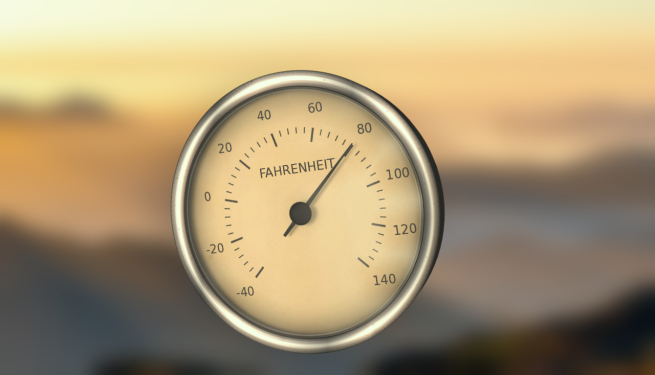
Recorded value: 80 °F
